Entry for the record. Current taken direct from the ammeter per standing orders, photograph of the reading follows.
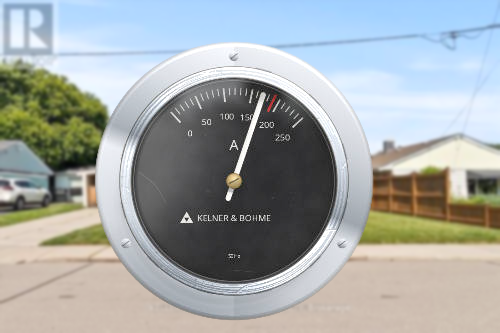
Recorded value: 170 A
